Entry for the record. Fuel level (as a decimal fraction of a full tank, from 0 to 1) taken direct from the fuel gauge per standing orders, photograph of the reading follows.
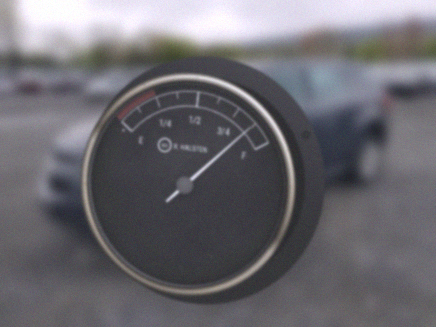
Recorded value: 0.875
